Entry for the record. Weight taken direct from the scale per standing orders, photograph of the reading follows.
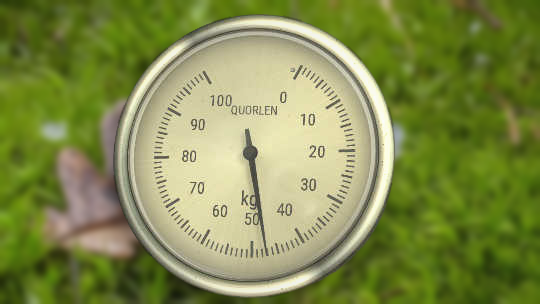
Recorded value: 47 kg
